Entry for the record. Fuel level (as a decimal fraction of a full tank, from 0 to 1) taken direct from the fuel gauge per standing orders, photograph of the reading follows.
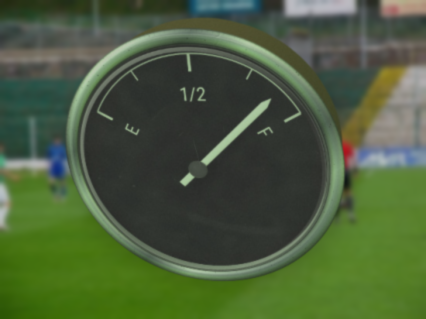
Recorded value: 0.875
